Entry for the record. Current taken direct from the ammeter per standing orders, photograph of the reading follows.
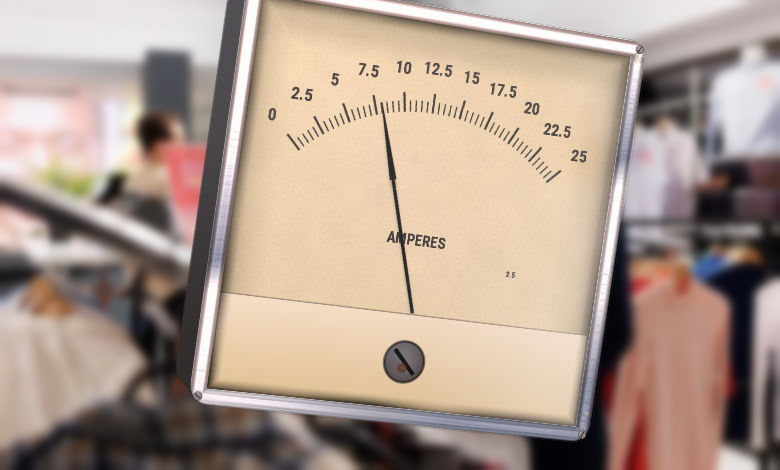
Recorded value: 8 A
